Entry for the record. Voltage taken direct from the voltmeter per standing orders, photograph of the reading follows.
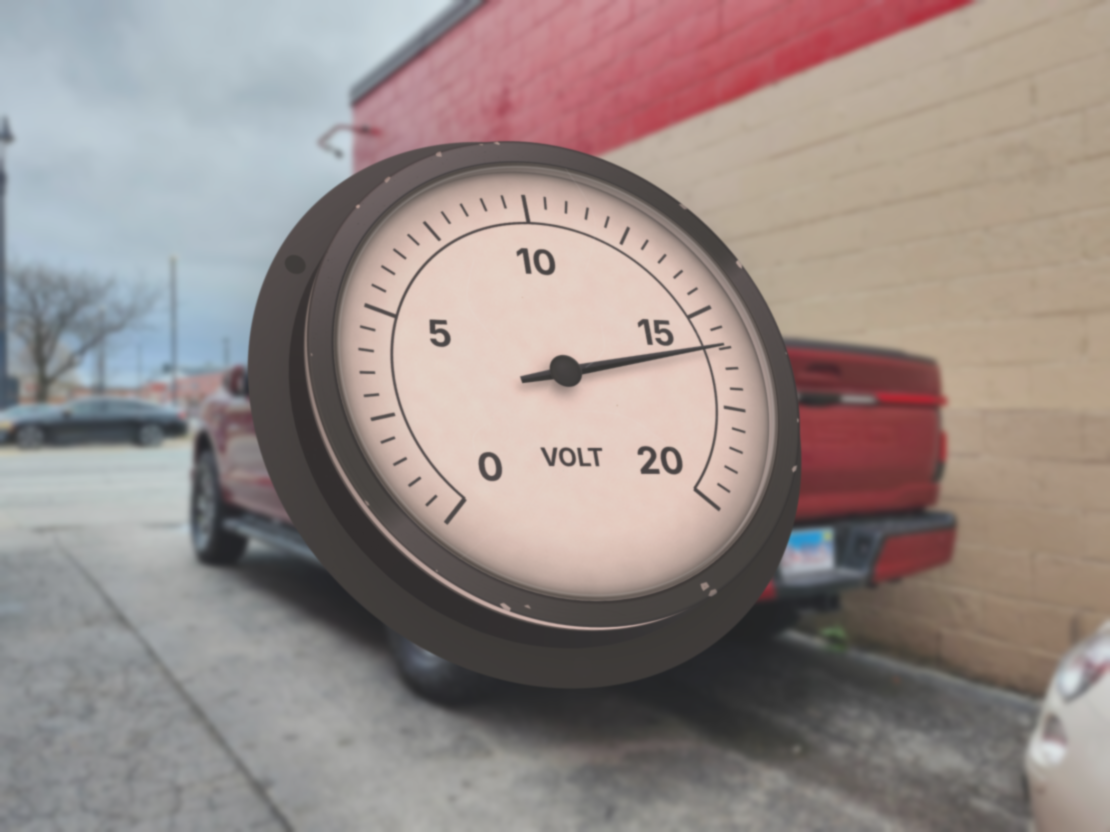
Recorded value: 16 V
